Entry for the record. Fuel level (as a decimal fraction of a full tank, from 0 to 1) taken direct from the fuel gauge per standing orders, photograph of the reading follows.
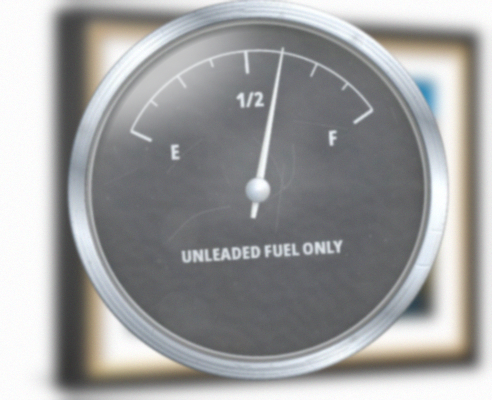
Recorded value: 0.625
